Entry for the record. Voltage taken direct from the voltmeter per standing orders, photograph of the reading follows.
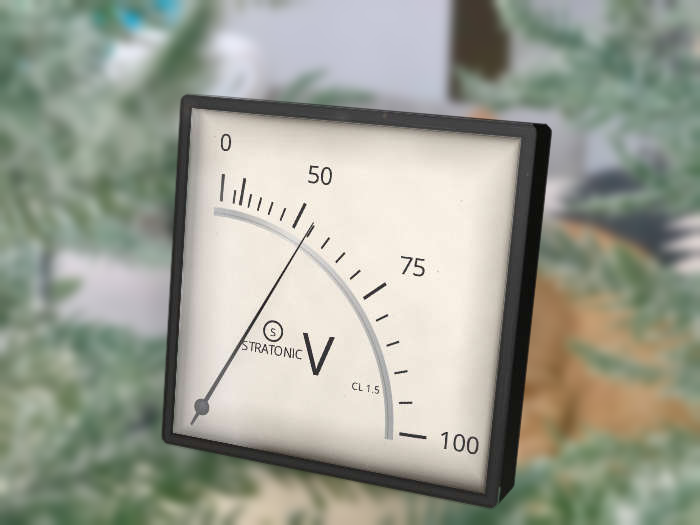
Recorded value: 55 V
